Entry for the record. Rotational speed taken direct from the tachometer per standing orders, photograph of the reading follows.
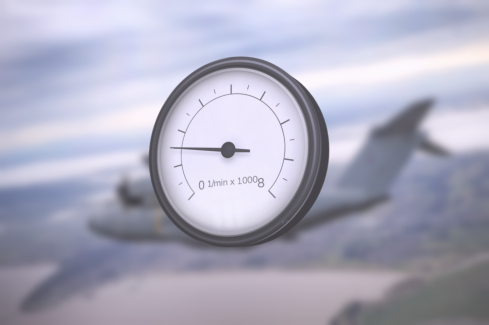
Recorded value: 1500 rpm
